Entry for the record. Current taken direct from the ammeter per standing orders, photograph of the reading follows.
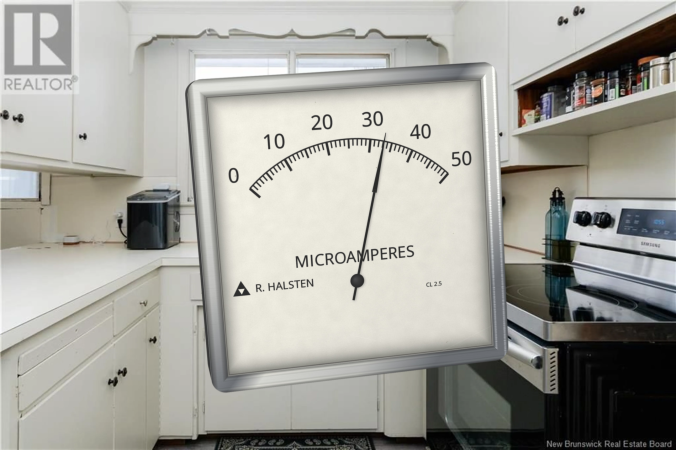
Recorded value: 33 µA
